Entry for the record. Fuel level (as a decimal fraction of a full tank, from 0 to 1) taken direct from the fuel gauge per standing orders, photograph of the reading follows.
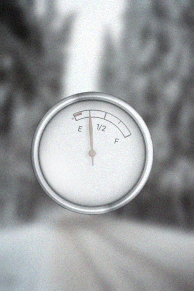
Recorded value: 0.25
